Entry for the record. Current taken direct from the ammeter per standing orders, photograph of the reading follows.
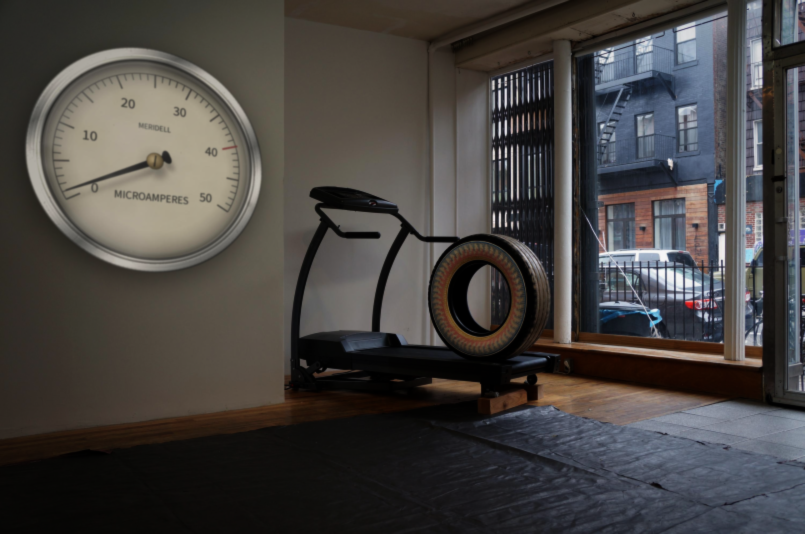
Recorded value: 1 µA
